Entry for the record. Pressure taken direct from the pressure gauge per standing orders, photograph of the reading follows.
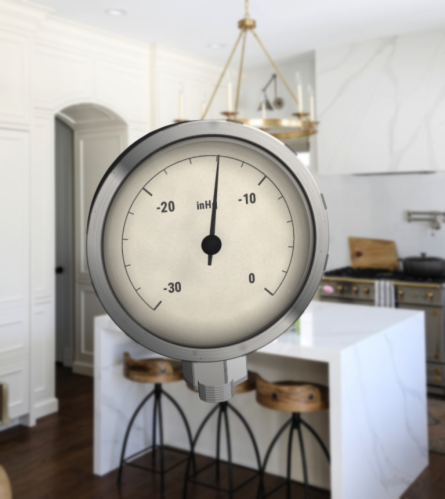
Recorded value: -14 inHg
